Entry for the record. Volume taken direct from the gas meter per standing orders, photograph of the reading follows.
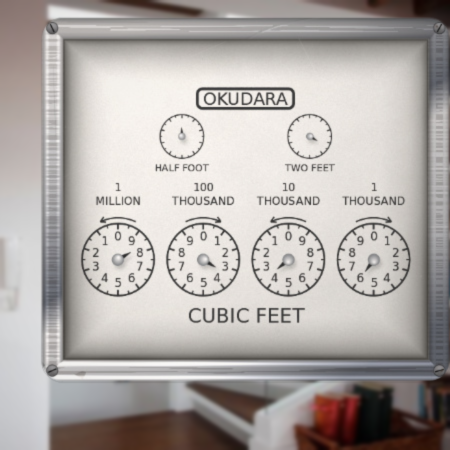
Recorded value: 833600 ft³
